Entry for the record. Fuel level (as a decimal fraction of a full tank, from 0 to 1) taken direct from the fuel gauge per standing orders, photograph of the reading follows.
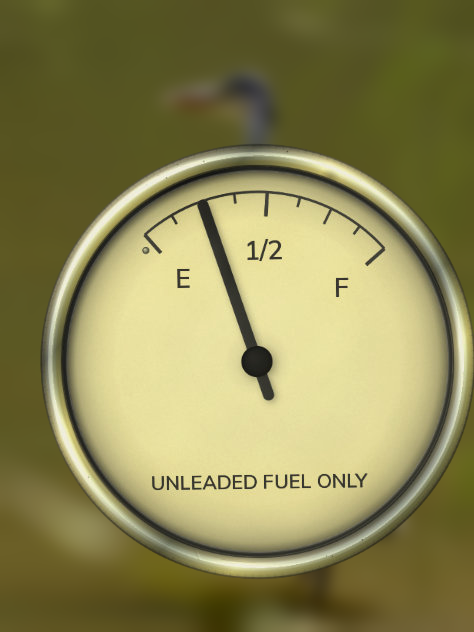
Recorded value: 0.25
